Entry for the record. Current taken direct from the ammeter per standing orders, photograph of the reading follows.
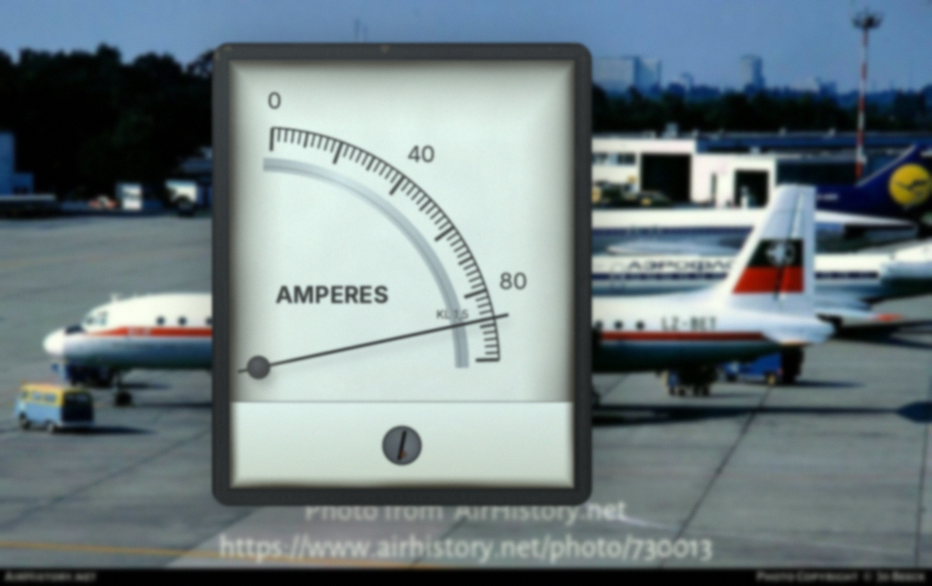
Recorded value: 88 A
